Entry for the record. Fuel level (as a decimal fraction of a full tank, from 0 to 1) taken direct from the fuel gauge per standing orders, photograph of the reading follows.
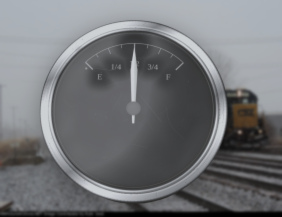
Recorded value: 0.5
